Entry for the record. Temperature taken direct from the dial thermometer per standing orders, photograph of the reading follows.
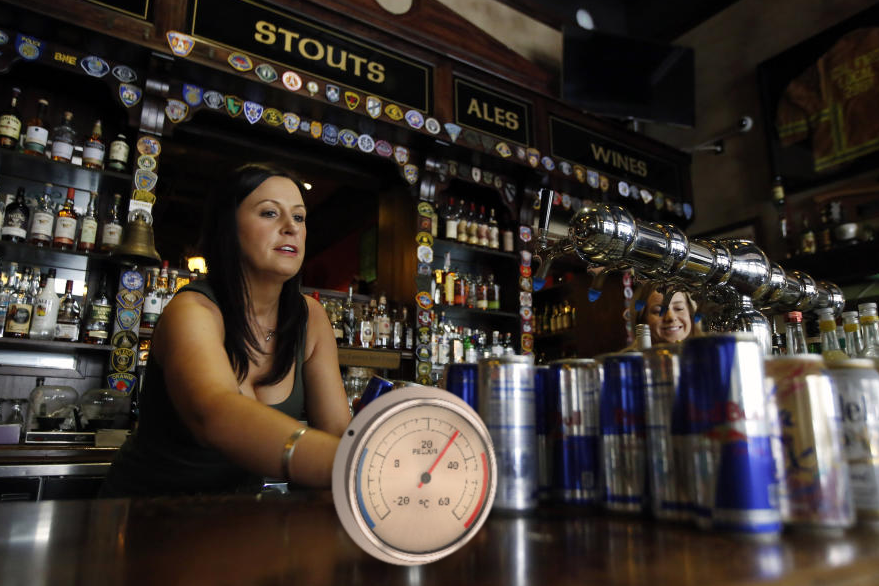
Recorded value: 30 °C
